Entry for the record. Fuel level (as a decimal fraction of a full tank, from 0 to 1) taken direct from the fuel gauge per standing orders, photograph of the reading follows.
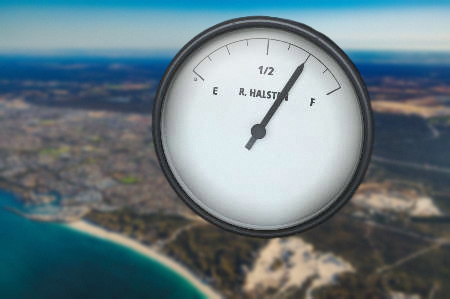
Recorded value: 0.75
